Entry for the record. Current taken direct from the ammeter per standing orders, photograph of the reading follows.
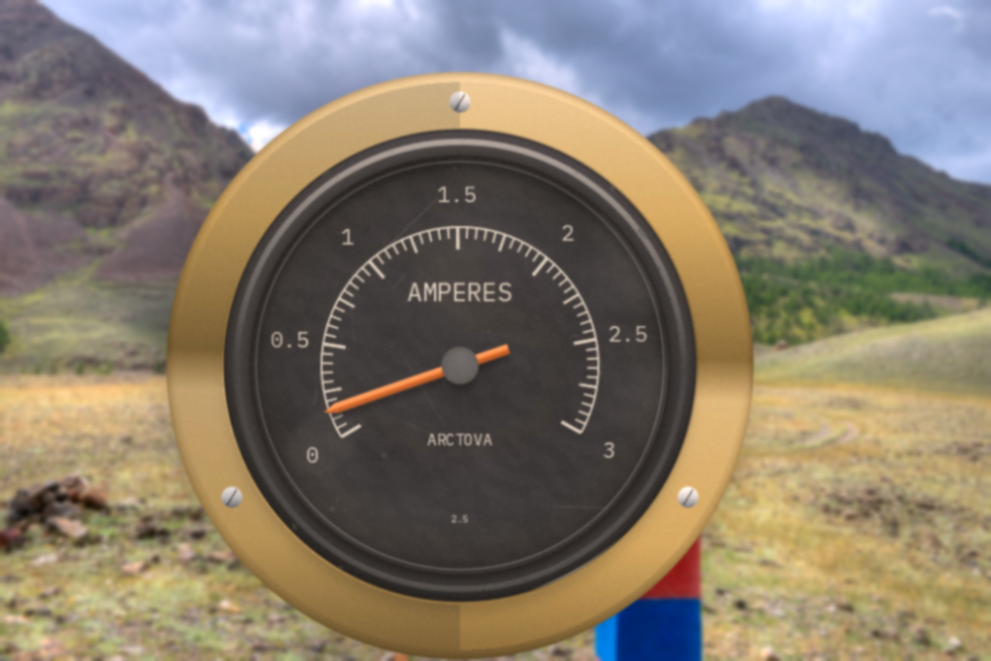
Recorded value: 0.15 A
